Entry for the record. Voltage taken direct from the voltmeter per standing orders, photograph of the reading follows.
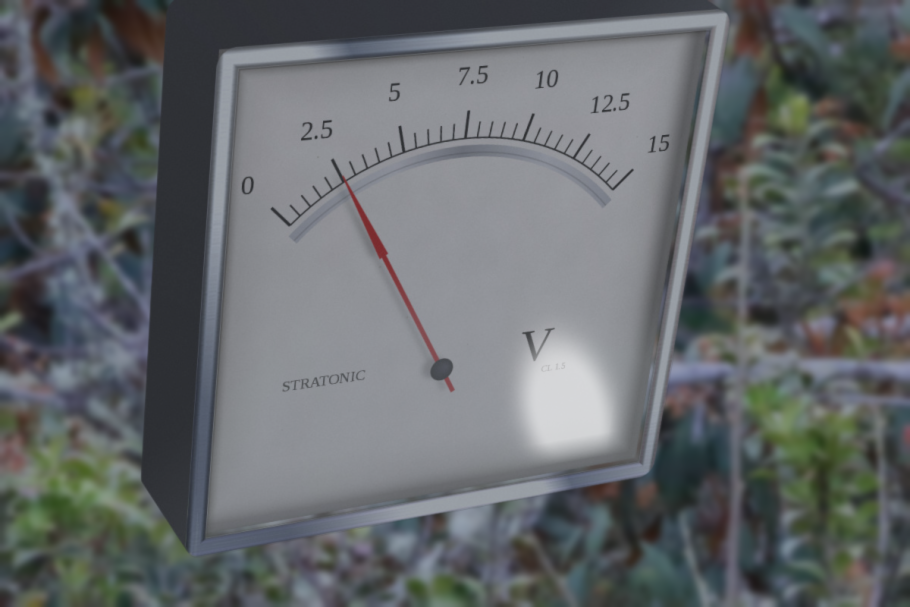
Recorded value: 2.5 V
